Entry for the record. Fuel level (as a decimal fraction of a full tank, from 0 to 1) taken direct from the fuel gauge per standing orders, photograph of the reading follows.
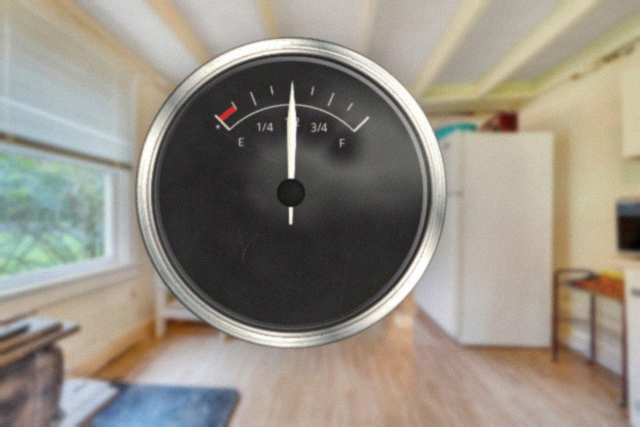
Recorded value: 0.5
